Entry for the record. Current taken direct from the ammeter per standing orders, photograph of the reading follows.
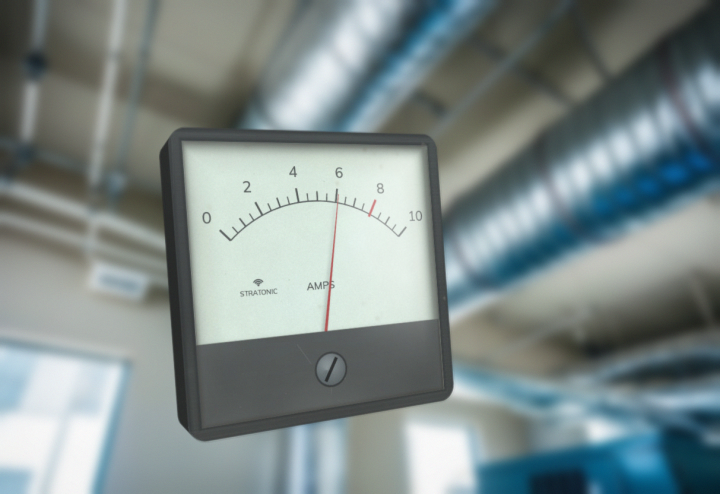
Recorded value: 6 A
